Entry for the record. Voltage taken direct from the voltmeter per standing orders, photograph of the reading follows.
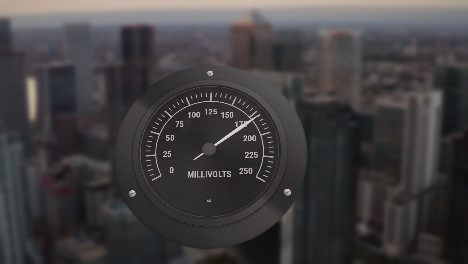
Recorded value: 180 mV
